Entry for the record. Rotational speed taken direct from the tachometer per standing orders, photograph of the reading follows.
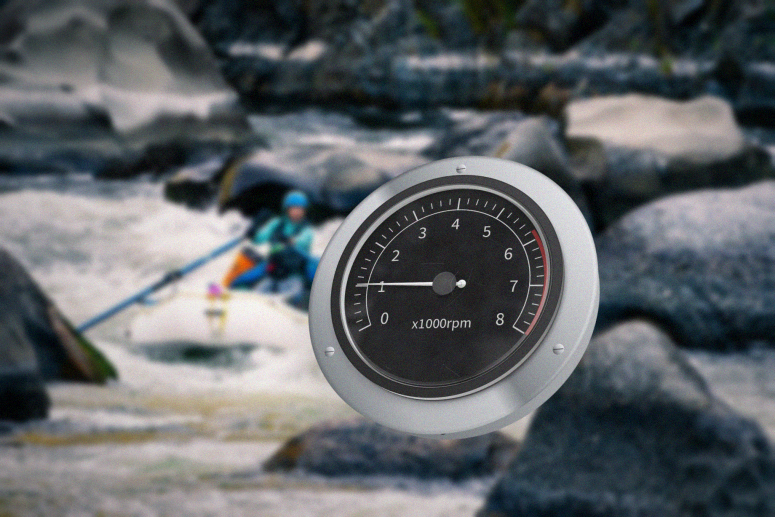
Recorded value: 1000 rpm
